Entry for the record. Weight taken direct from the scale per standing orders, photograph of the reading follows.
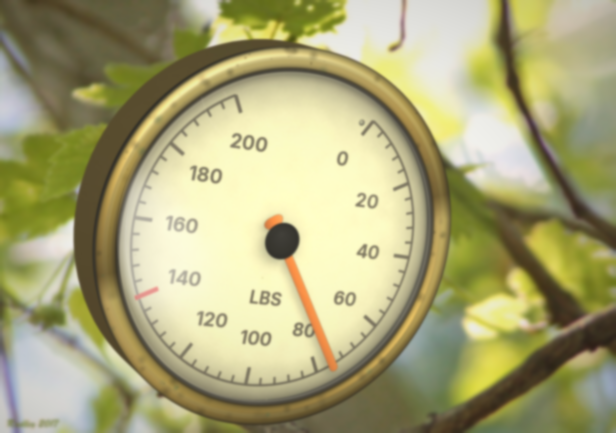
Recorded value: 76 lb
